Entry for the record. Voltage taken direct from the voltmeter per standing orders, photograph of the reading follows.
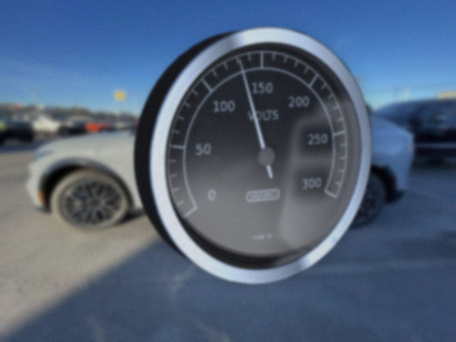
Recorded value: 130 V
